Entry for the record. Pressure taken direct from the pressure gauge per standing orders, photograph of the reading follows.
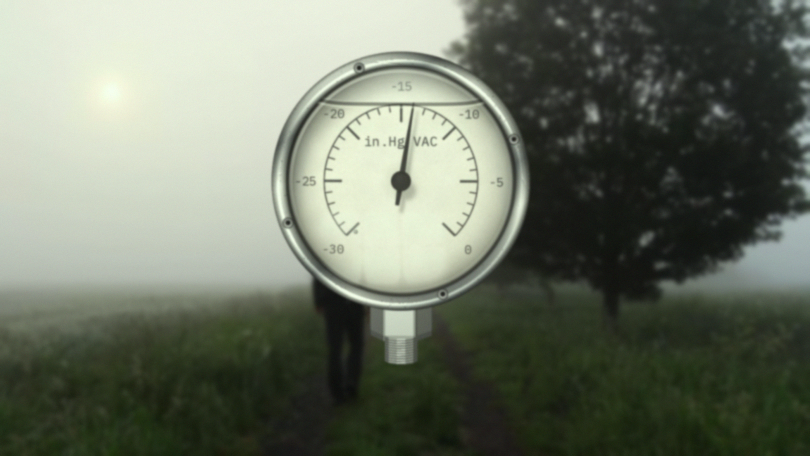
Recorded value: -14 inHg
